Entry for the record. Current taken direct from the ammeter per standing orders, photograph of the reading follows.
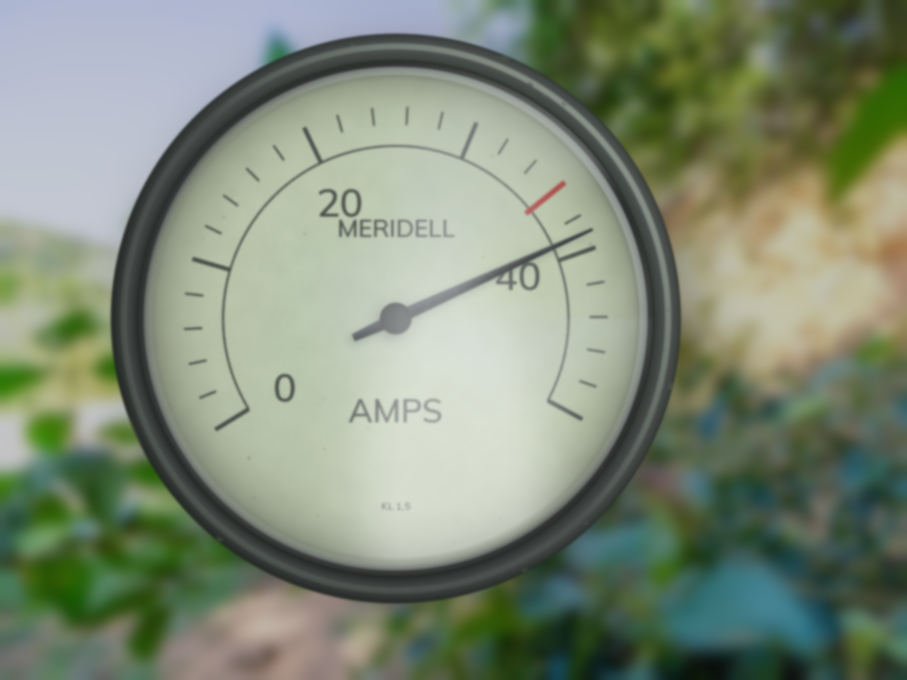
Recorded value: 39 A
